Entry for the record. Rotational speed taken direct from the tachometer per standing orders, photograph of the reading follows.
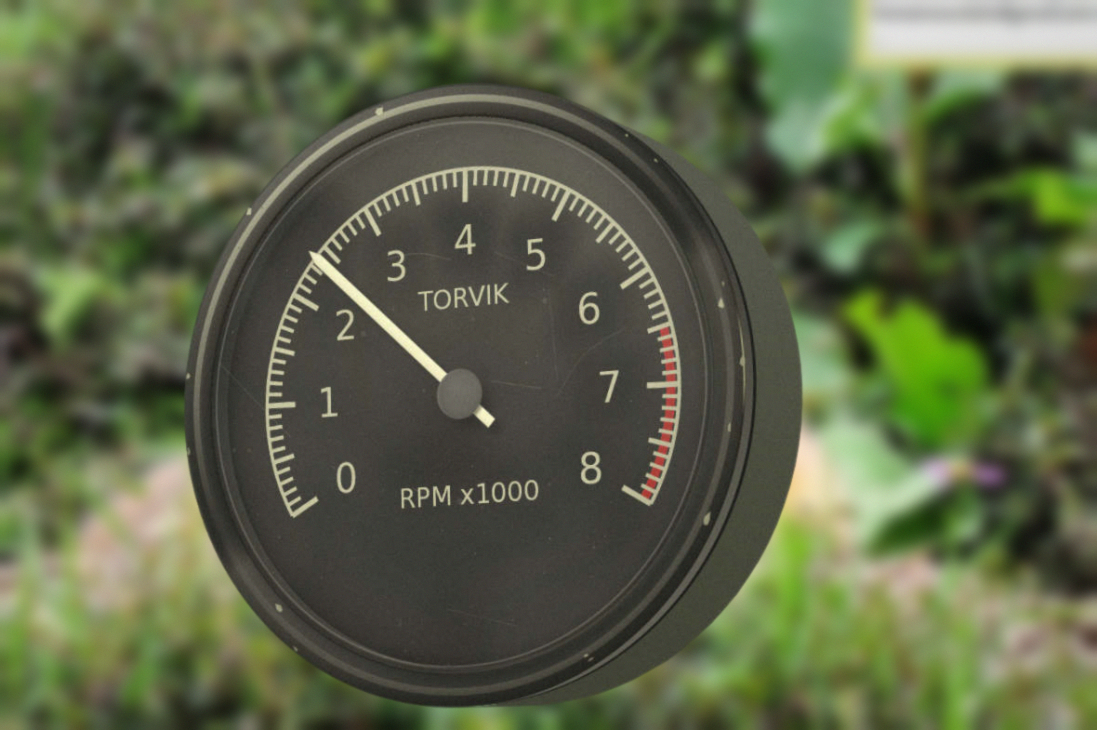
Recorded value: 2400 rpm
